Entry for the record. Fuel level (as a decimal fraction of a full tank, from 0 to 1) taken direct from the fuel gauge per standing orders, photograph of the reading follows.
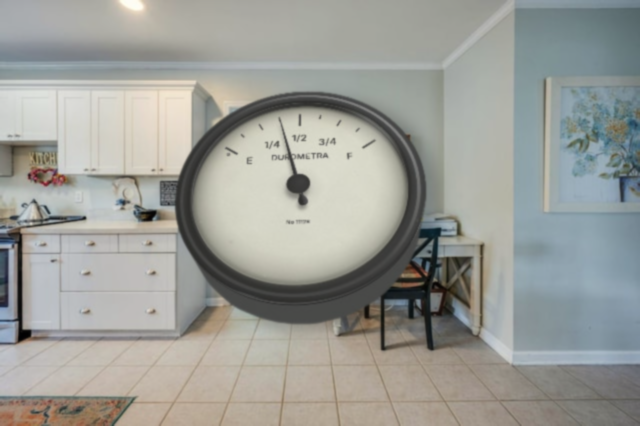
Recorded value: 0.375
